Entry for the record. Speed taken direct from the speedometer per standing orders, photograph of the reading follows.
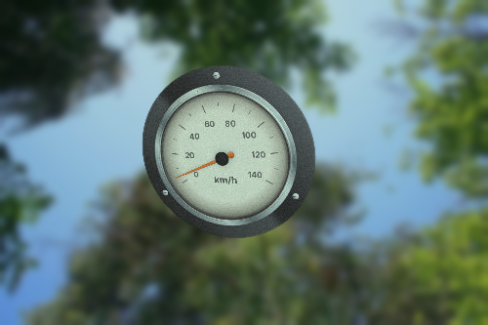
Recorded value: 5 km/h
